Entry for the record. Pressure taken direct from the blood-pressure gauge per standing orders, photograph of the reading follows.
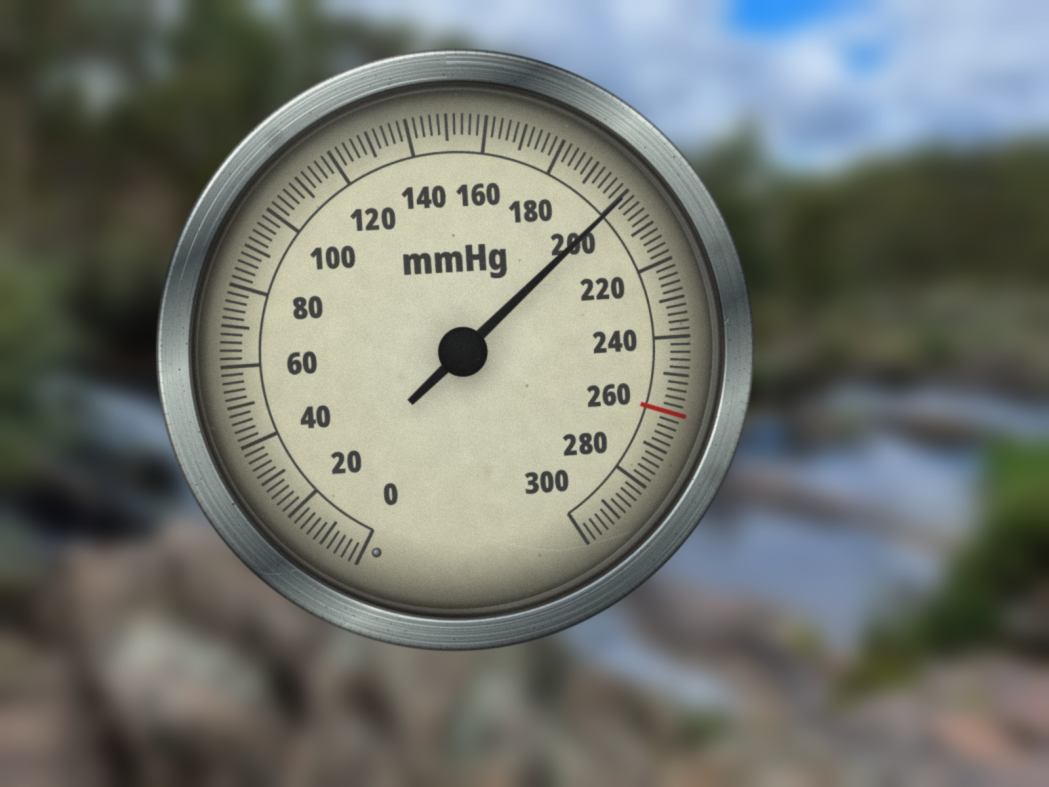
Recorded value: 200 mmHg
